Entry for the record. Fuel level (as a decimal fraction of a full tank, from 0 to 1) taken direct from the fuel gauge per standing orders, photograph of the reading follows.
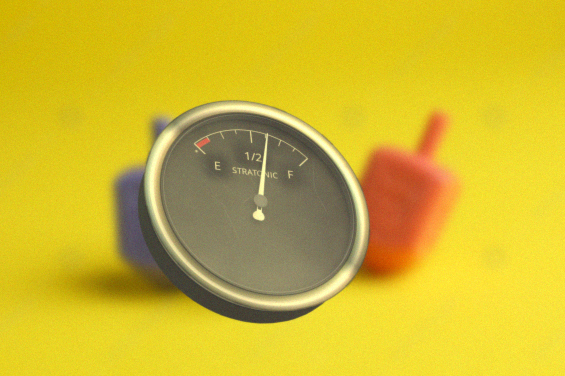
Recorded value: 0.625
